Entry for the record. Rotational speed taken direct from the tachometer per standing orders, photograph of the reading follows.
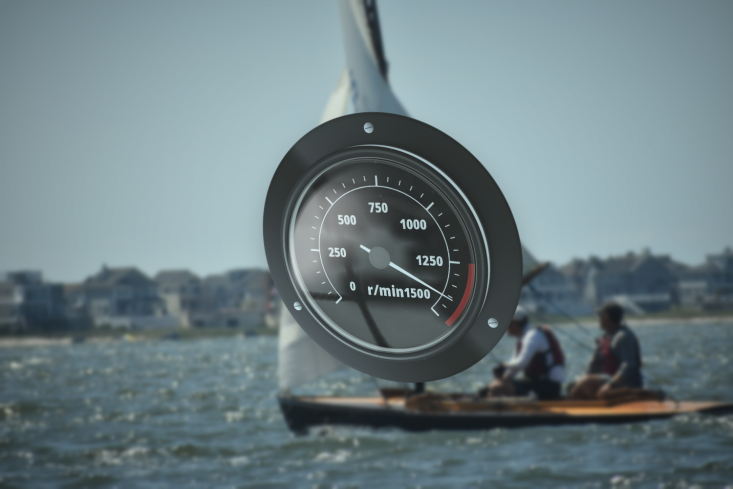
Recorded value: 1400 rpm
